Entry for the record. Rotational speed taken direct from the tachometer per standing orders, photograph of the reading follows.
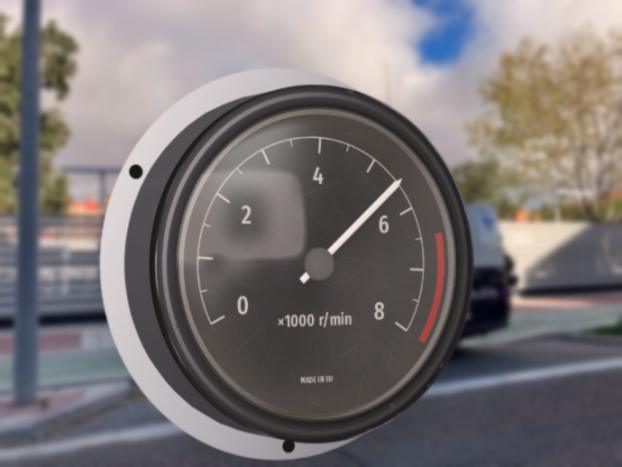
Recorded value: 5500 rpm
